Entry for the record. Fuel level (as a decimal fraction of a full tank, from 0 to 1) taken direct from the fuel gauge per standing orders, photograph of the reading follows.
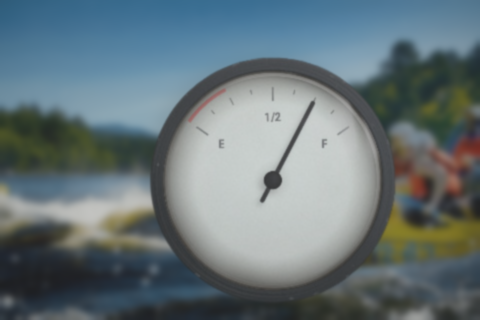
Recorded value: 0.75
